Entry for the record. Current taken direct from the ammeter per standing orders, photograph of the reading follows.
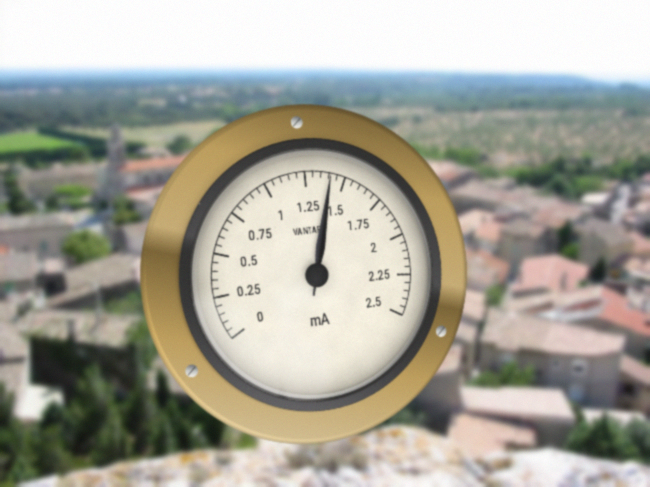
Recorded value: 1.4 mA
